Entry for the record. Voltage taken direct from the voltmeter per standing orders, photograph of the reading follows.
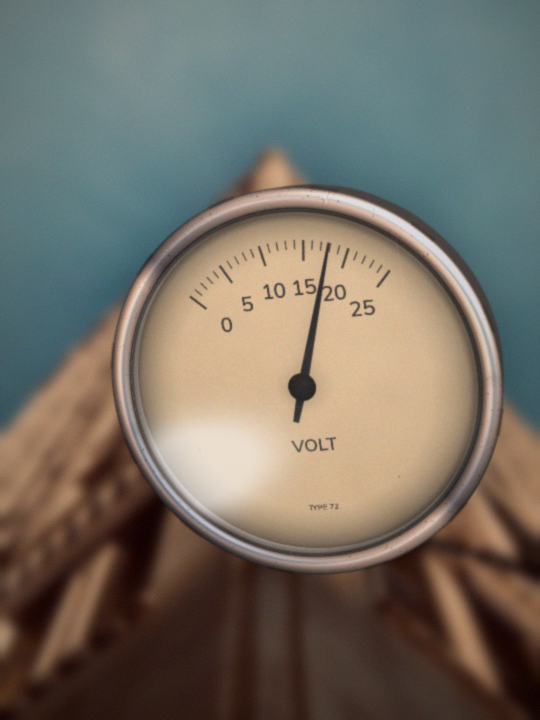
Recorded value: 18 V
